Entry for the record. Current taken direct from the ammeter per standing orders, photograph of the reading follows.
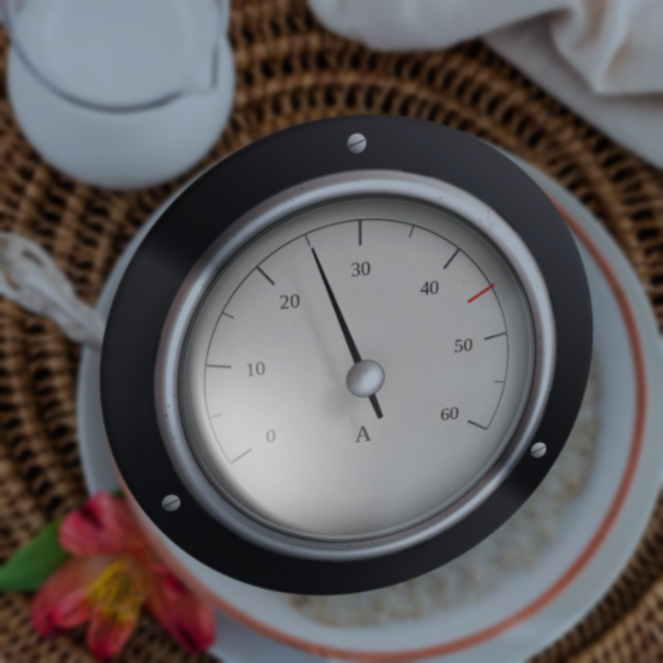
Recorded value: 25 A
